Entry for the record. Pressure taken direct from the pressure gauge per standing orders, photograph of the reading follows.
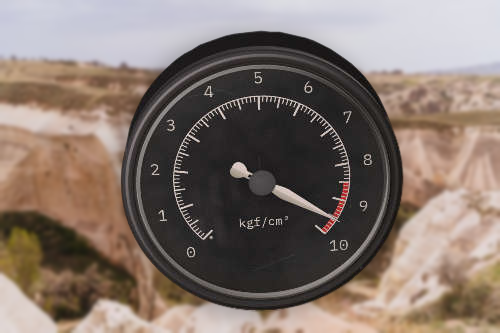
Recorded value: 9.5 kg/cm²
